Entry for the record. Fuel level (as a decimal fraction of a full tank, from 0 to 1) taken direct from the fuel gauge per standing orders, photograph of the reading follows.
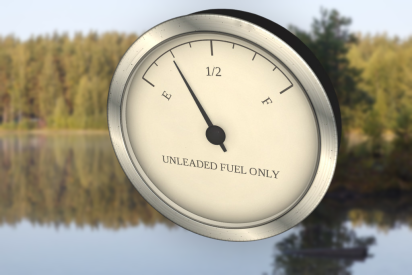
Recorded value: 0.25
